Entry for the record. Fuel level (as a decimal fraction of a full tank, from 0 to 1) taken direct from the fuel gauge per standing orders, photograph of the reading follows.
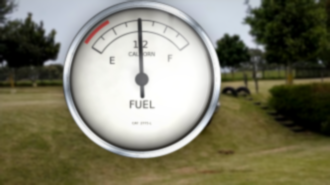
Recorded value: 0.5
